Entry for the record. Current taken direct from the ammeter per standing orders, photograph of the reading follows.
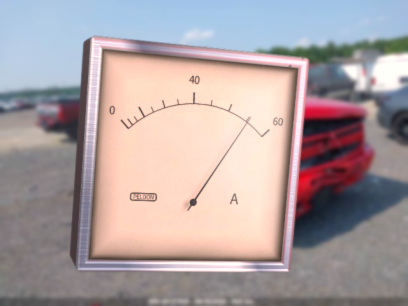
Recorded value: 55 A
